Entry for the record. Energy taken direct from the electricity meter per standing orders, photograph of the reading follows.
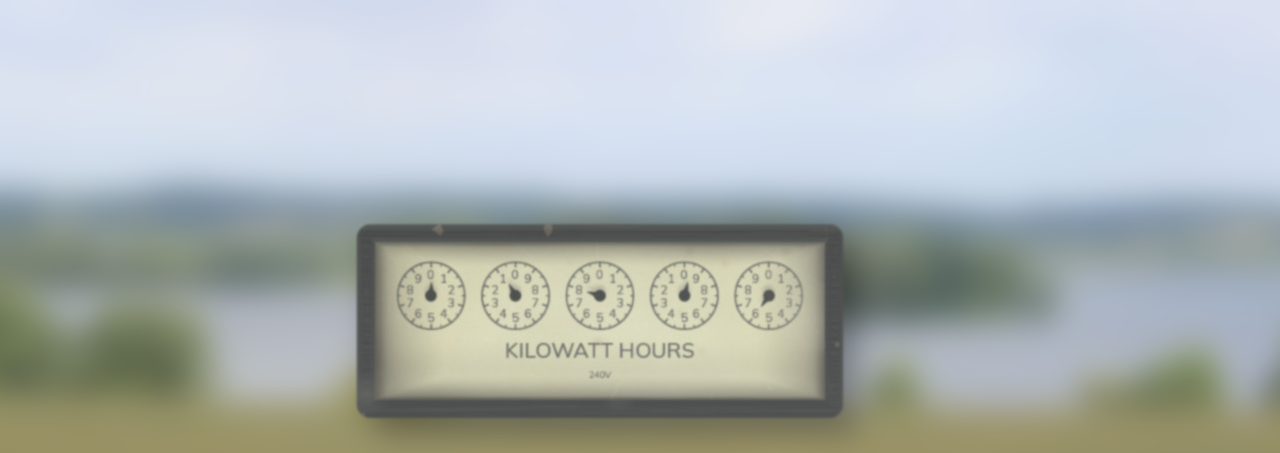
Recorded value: 796 kWh
